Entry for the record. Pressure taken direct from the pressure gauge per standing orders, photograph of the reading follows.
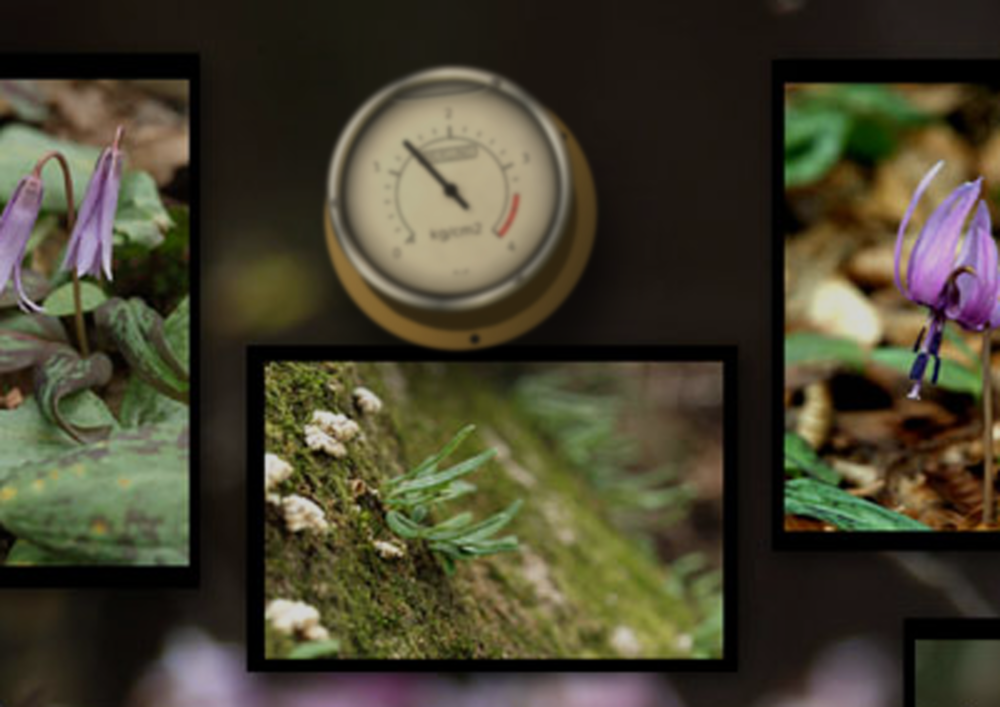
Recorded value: 1.4 kg/cm²
